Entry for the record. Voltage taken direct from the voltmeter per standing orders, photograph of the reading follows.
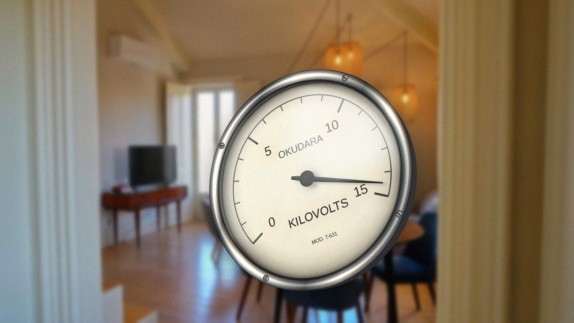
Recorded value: 14.5 kV
